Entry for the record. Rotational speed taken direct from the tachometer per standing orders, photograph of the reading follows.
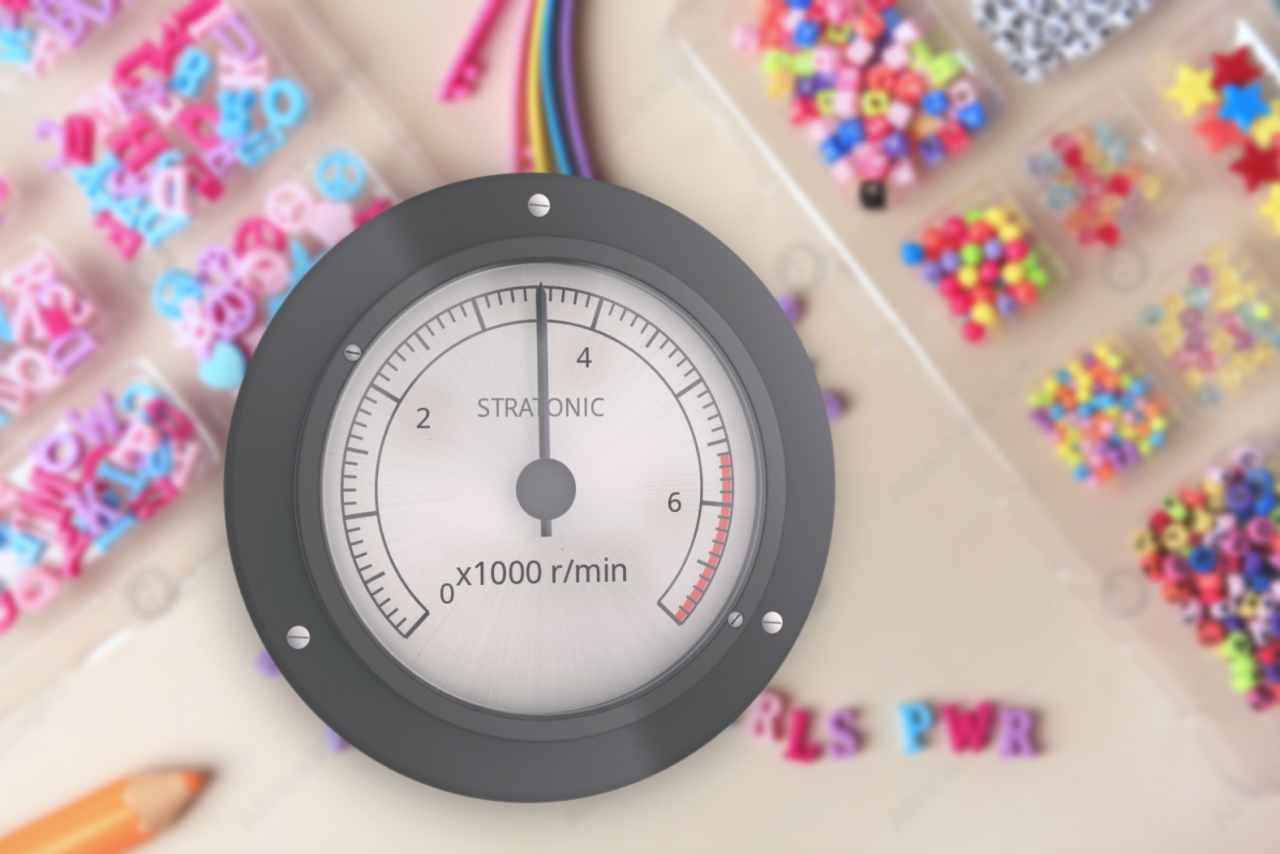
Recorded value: 3500 rpm
